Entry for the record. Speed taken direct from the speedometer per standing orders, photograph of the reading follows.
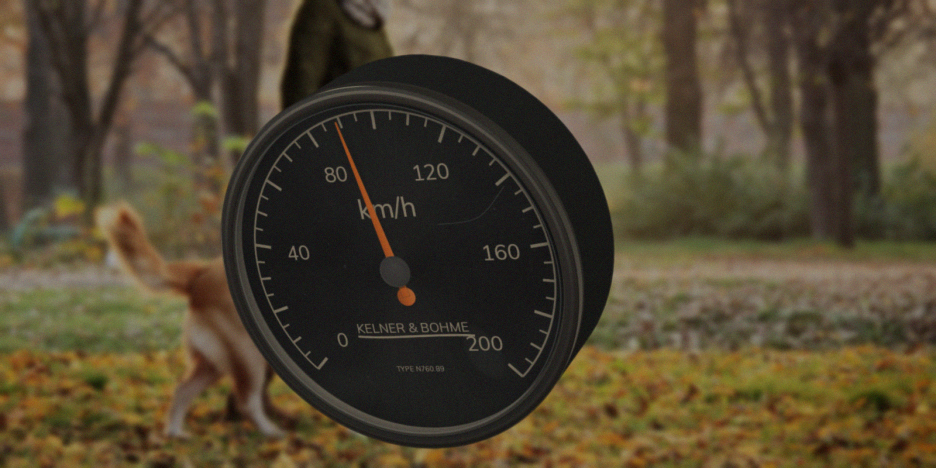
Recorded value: 90 km/h
